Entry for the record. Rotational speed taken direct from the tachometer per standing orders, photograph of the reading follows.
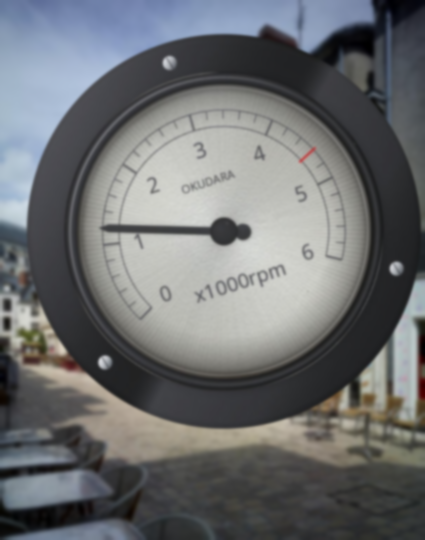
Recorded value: 1200 rpm
